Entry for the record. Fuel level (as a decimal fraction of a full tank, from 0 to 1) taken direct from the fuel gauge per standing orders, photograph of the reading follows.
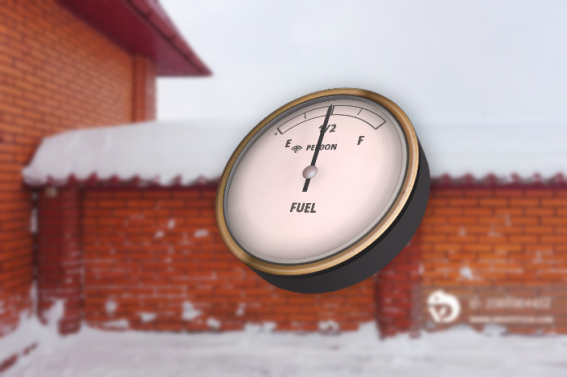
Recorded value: 0.5
